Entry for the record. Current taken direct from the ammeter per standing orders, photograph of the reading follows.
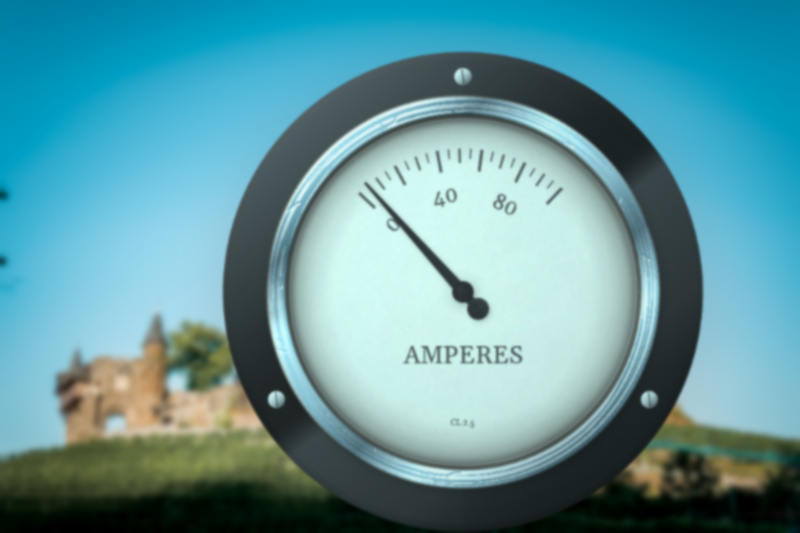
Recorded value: 5 A
